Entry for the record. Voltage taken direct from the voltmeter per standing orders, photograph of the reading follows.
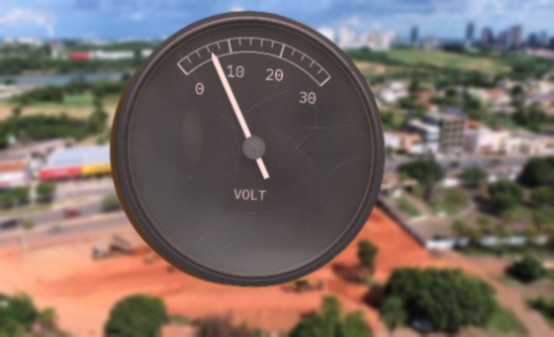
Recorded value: 6 V
